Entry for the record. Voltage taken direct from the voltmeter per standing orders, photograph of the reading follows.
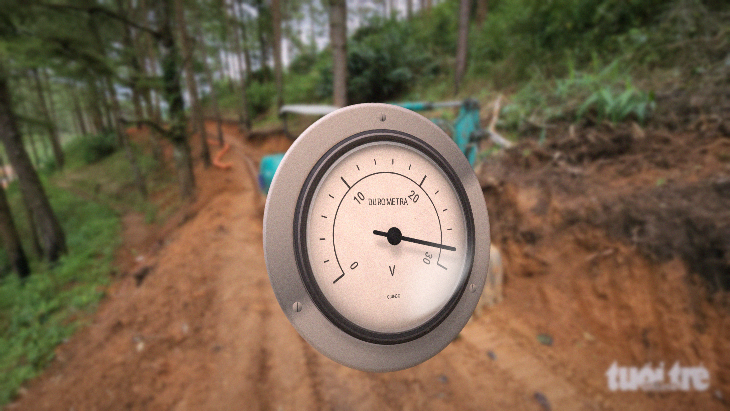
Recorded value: 28 V
